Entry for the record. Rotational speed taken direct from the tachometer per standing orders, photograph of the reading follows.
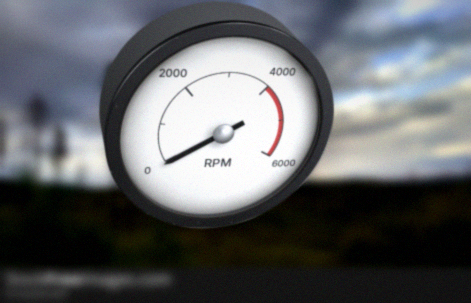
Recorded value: 0 rpm
